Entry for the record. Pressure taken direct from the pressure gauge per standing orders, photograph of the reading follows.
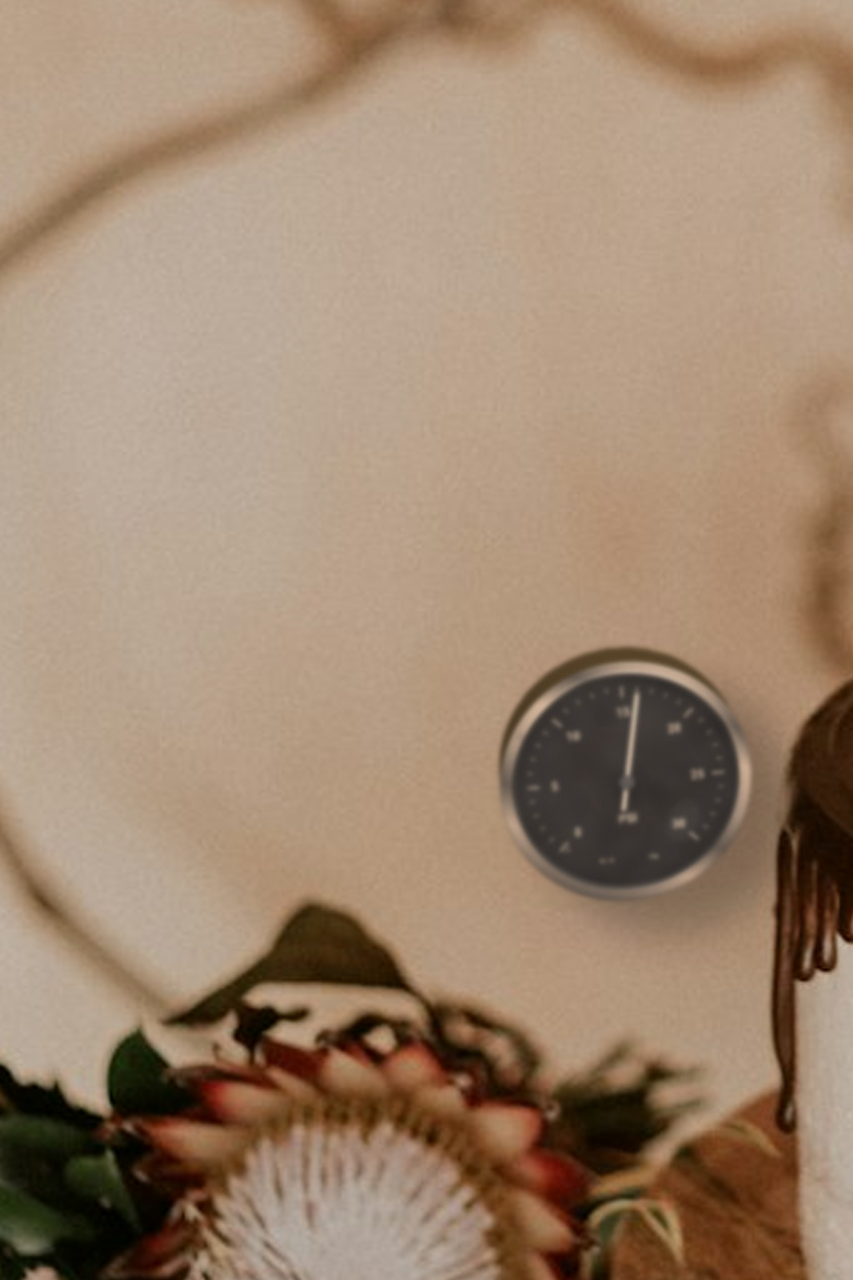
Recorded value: 16 psi
